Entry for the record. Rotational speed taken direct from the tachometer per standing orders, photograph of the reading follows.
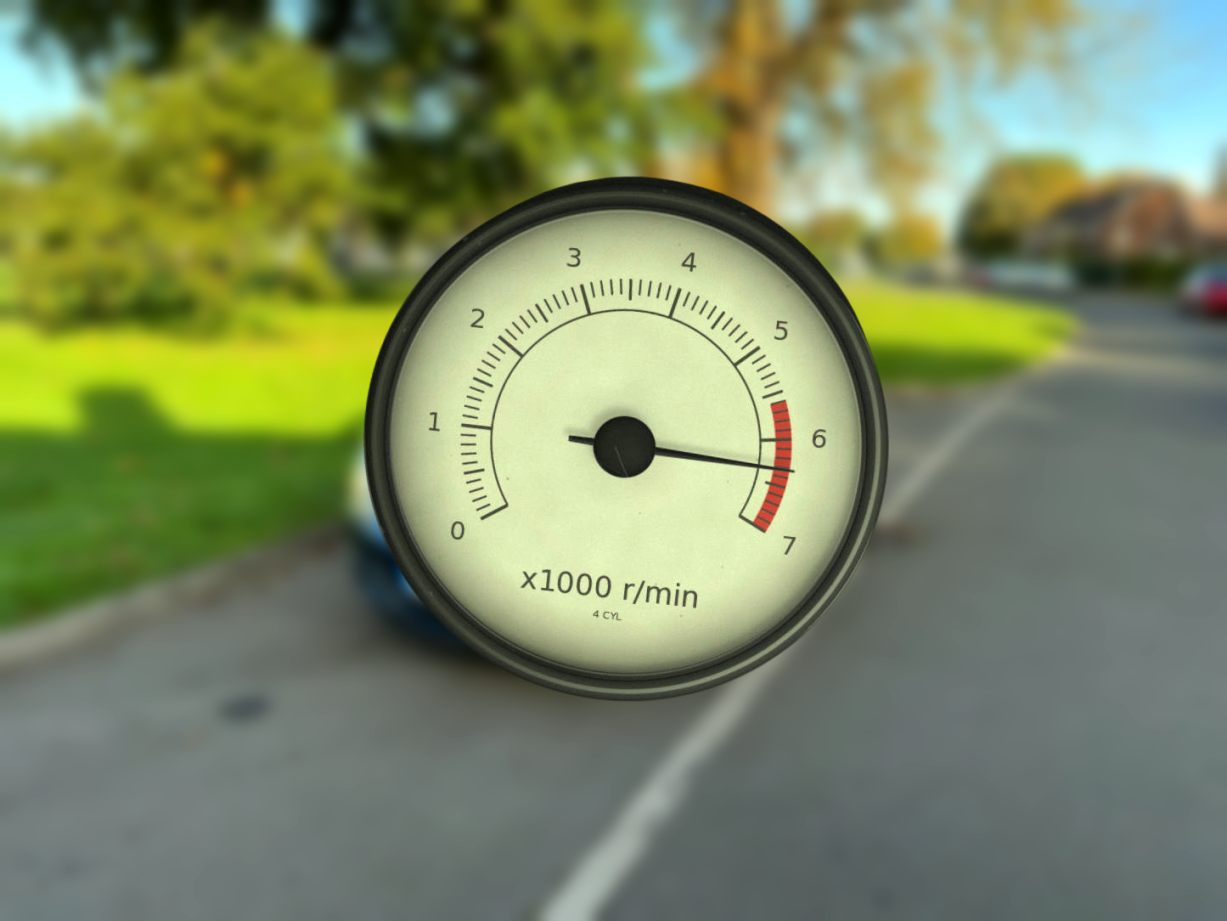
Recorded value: 6300 rpm
